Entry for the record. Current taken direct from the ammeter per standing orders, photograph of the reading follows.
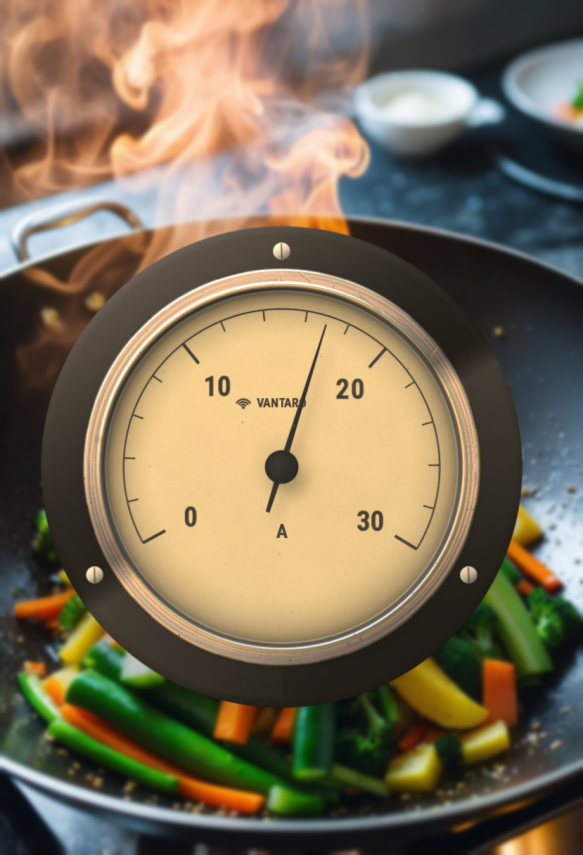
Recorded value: 17 A
